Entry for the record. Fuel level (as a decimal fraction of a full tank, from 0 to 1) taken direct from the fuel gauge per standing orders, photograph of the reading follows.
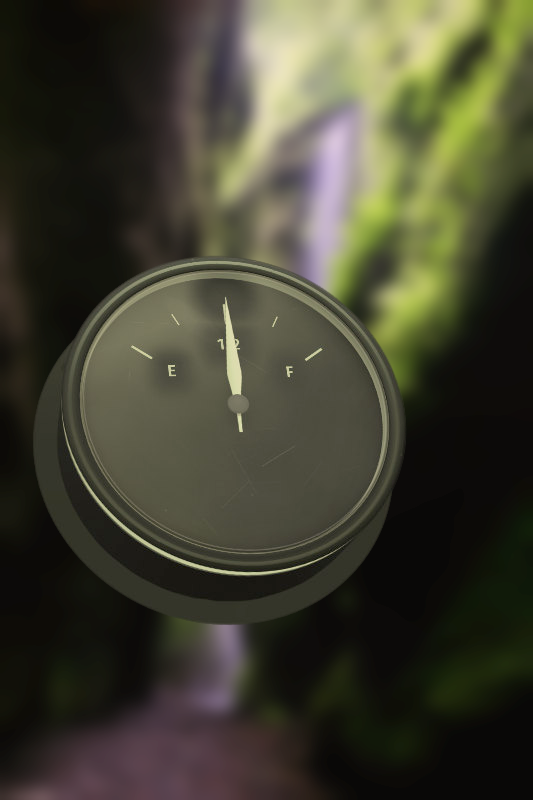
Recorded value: 0.5
